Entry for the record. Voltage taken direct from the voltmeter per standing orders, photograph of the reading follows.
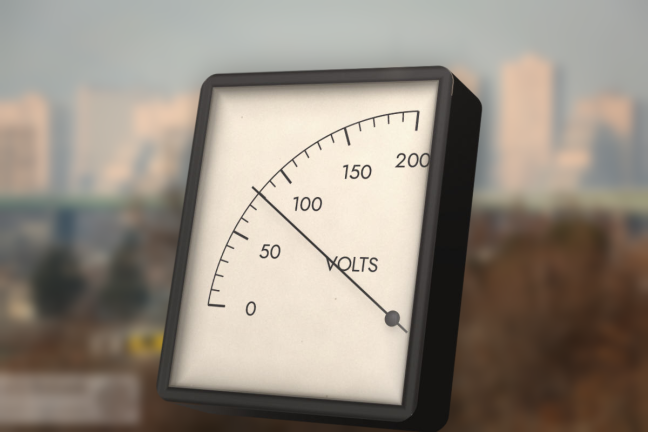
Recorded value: 80 V
